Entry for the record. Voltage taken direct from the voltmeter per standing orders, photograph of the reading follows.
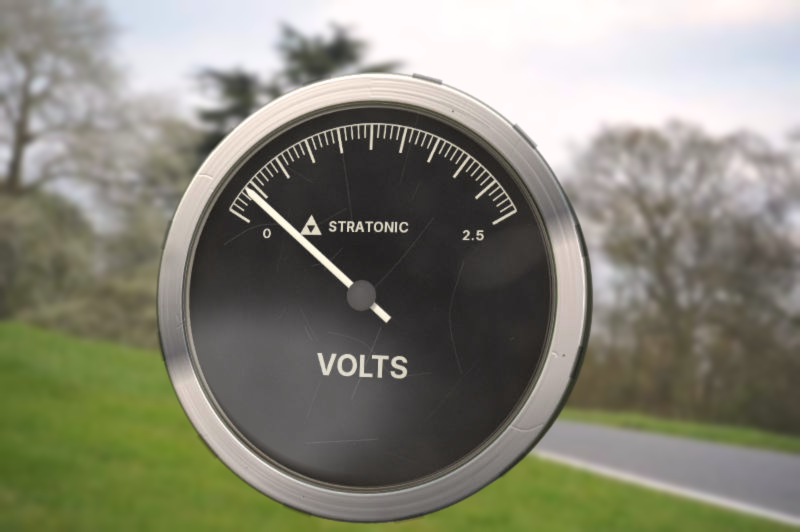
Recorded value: 0.2 V
